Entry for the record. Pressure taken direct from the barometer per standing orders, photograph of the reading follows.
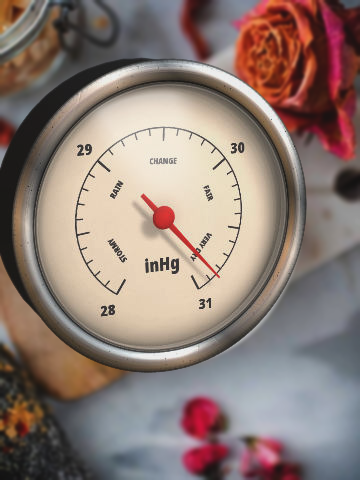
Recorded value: 30.85 inHg
